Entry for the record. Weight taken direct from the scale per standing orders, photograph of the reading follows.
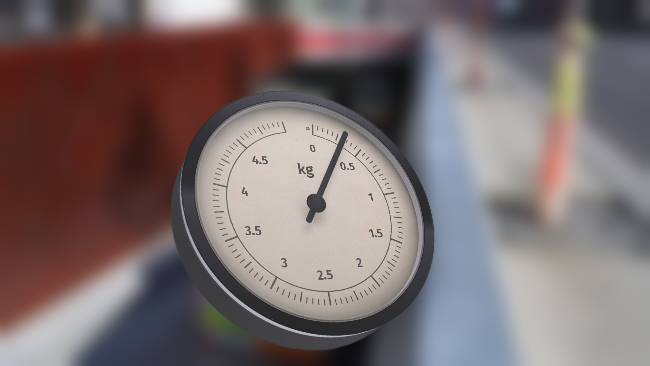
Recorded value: 0.3 kg
